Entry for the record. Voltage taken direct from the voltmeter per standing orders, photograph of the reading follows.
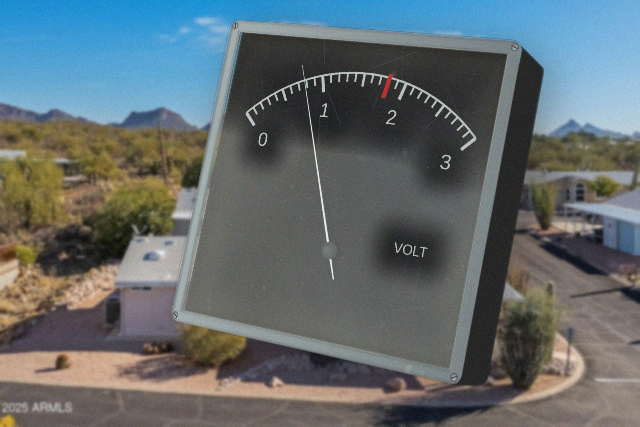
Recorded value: 0.8 V
